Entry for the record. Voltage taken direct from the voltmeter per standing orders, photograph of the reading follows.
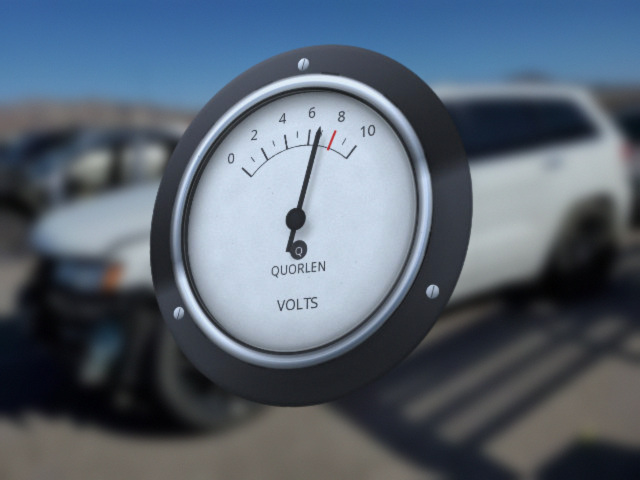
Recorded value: 7 V
